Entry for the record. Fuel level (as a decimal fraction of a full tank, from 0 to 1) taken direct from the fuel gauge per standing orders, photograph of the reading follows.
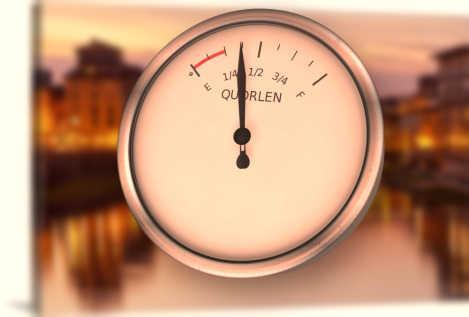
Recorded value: 0.375
